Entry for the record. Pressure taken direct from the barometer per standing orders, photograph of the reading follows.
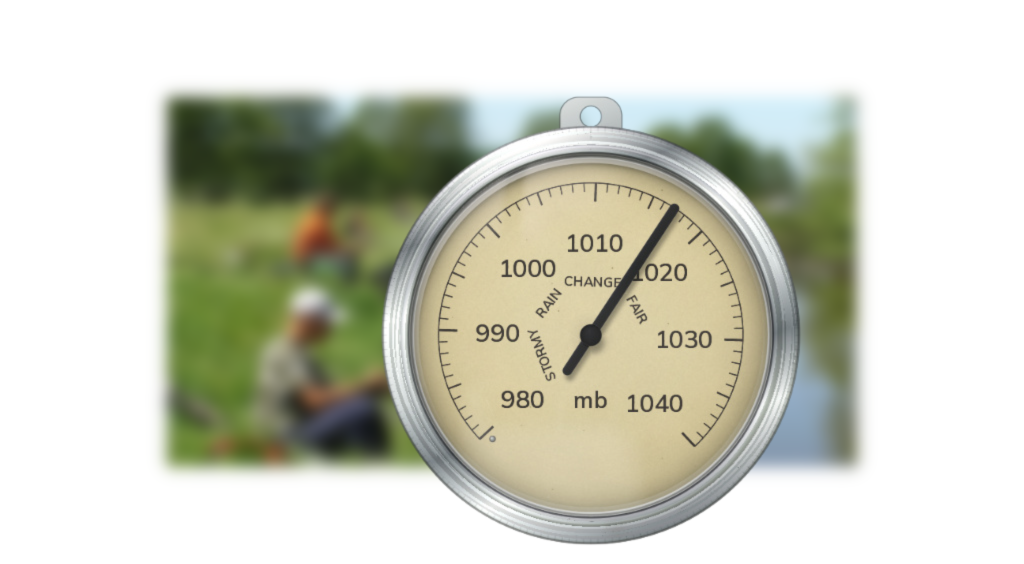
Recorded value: 1017 mbar
